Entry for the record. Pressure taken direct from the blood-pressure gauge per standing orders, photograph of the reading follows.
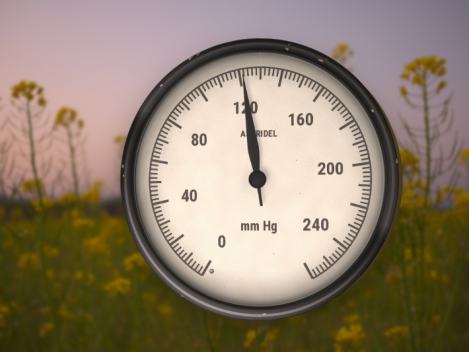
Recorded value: 122 mmHg
